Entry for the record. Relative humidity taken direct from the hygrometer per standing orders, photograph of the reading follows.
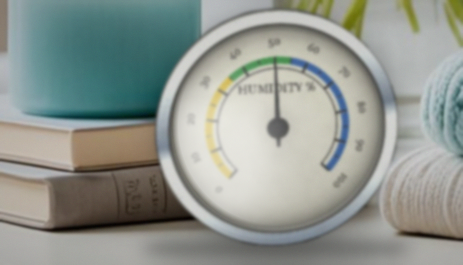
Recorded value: 50 %
